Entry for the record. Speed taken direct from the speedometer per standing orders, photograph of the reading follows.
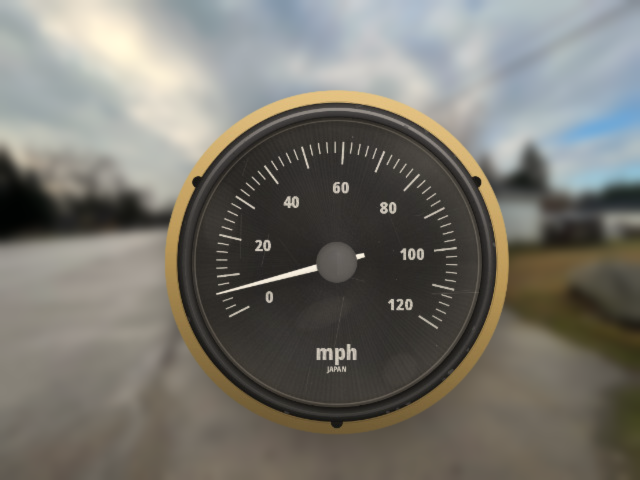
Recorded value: 6 mph
